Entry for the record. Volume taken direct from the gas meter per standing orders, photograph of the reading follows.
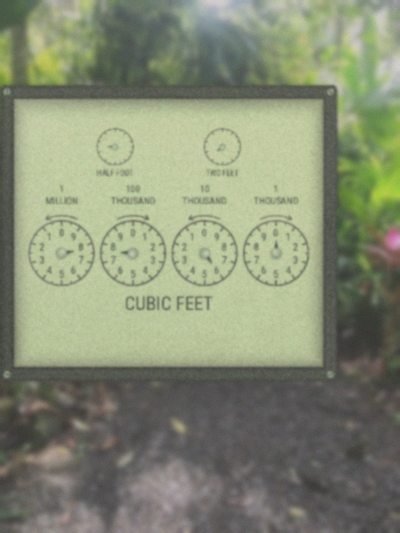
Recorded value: 776000 ft³
